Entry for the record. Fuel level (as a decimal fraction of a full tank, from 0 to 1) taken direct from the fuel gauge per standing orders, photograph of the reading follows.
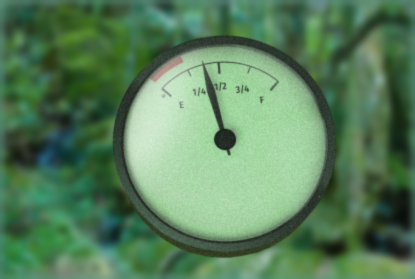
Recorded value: 0.375
